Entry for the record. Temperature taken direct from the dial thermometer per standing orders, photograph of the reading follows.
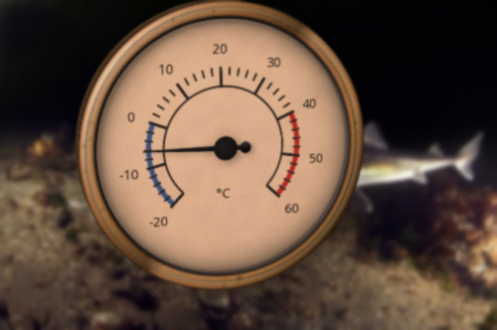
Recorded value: -6 °C
